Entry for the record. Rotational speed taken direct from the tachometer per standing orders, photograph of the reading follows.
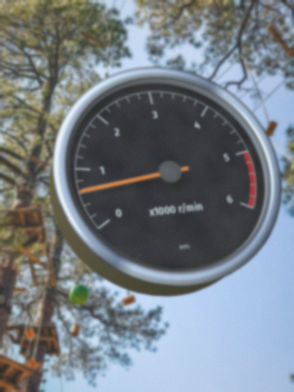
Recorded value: 600 rpm
